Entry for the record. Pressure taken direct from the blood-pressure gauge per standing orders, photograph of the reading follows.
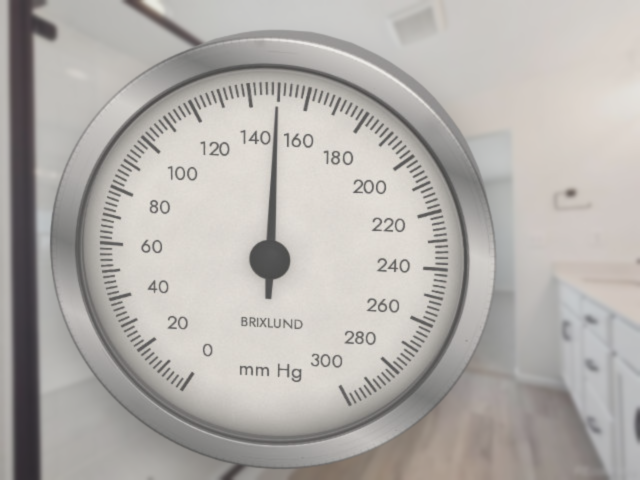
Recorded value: 150 mmHg
